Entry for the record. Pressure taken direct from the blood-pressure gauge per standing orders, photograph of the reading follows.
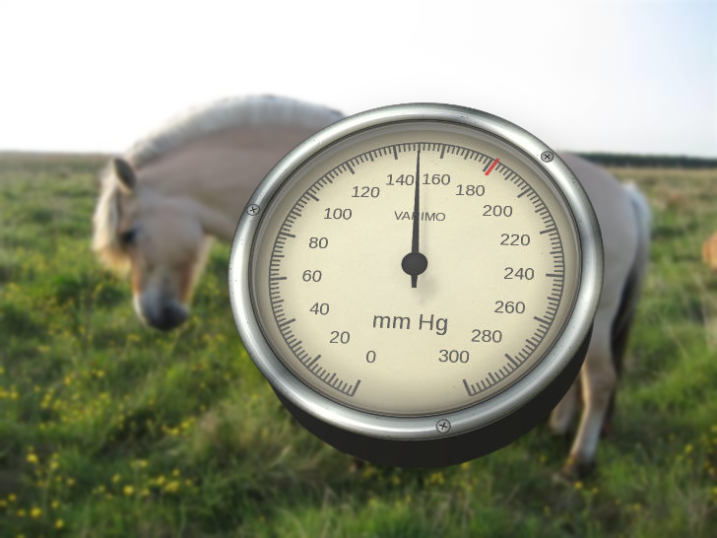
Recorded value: 150 mmHg
